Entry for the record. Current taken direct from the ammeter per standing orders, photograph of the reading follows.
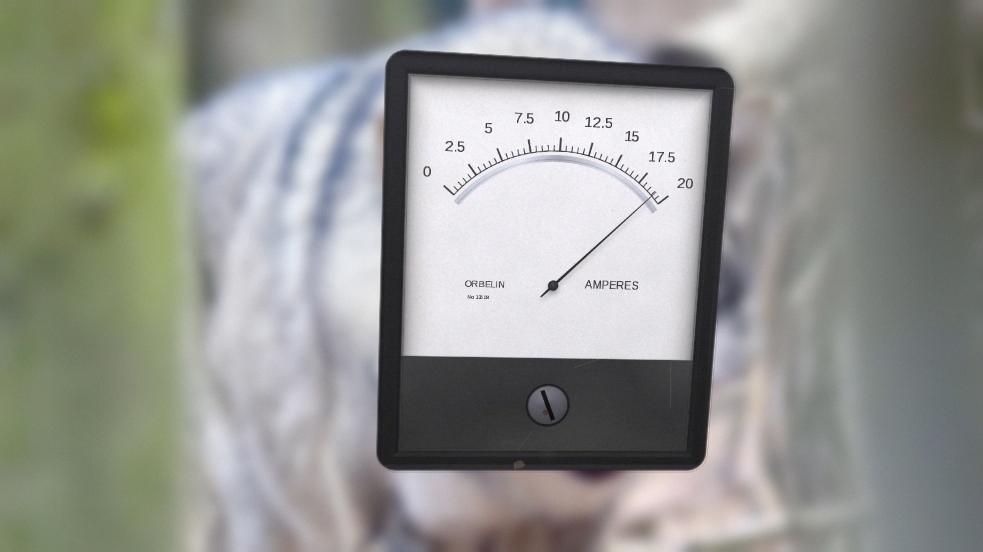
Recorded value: 19 A
